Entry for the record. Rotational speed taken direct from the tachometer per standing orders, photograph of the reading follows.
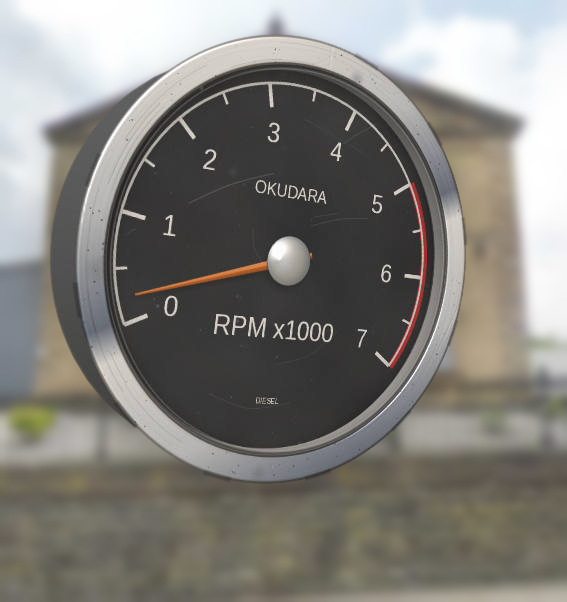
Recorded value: 250 rpm
